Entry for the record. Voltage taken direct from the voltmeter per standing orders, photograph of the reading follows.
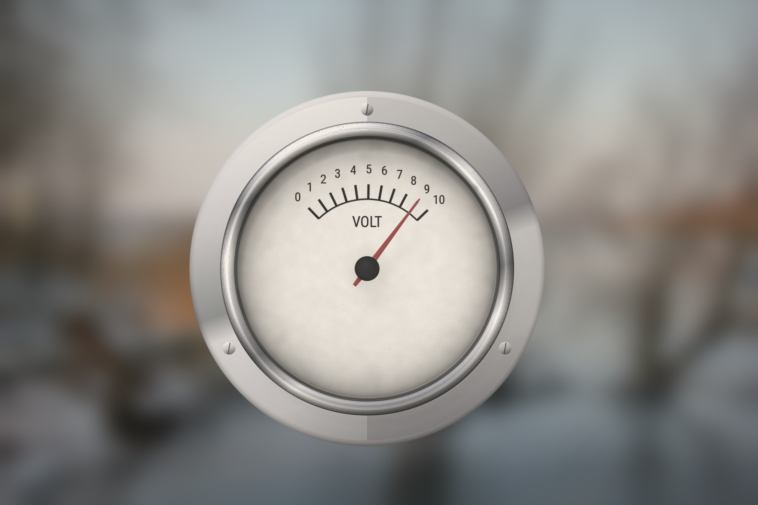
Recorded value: 9 V
